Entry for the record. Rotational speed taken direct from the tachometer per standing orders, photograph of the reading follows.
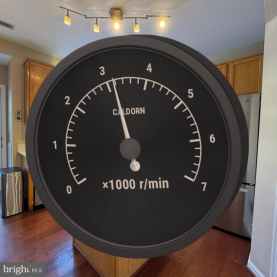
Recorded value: 3200 rpm
